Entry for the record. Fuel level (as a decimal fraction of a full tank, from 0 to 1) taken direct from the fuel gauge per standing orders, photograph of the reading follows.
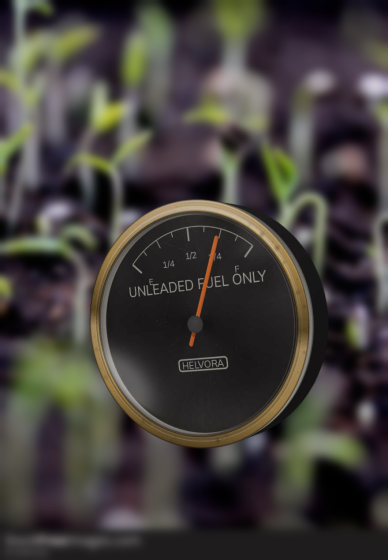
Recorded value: 0.75
